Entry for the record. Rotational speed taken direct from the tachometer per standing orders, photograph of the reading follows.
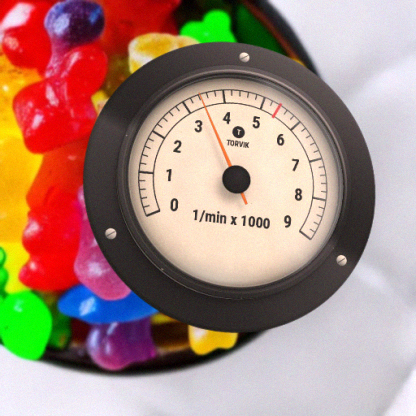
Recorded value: 3400 rpm
